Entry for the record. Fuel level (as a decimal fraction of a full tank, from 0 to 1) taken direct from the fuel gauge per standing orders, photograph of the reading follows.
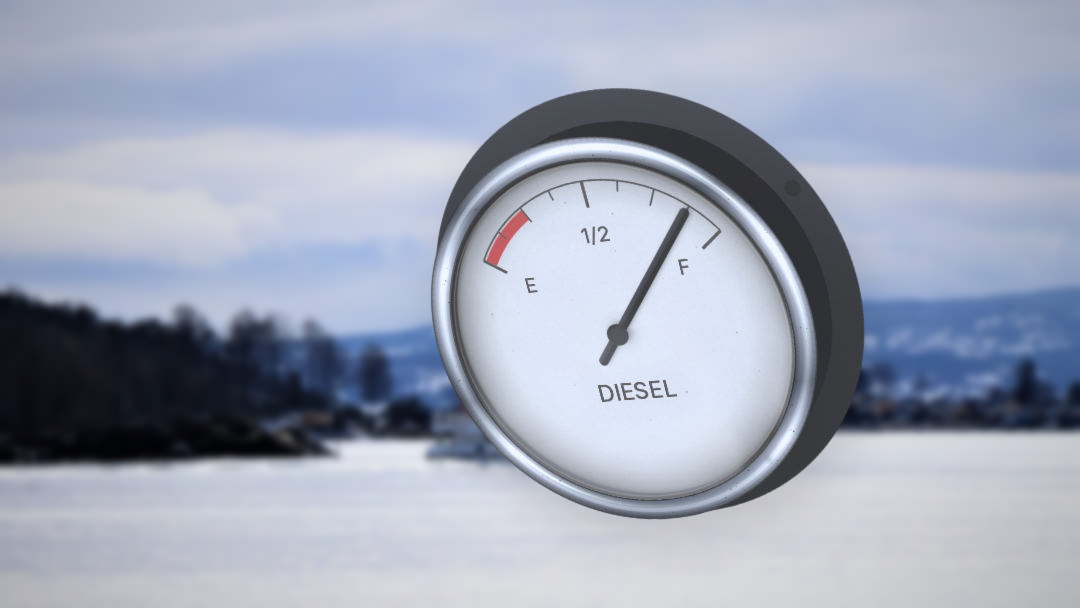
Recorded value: 0.875
